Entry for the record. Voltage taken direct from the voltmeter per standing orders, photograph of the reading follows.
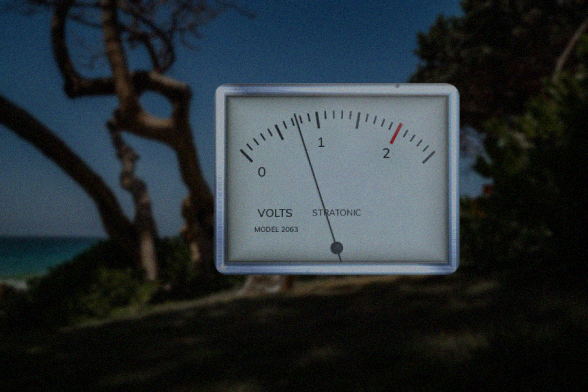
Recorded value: 0.75 V
